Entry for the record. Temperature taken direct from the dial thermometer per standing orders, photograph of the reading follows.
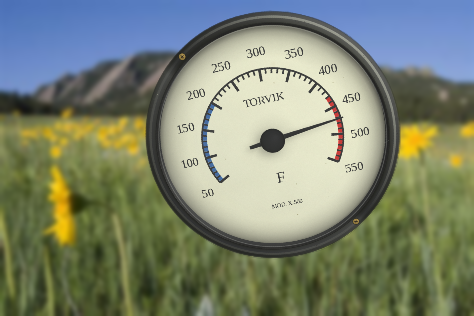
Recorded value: 470 °F
